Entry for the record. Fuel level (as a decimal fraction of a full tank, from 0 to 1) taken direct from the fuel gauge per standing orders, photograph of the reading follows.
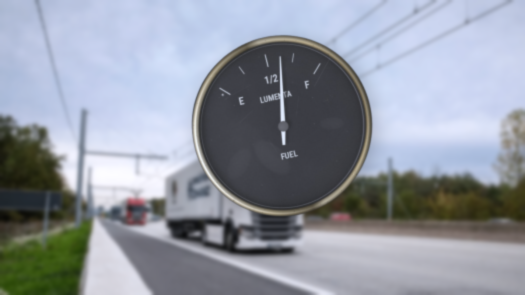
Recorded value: 0.625
